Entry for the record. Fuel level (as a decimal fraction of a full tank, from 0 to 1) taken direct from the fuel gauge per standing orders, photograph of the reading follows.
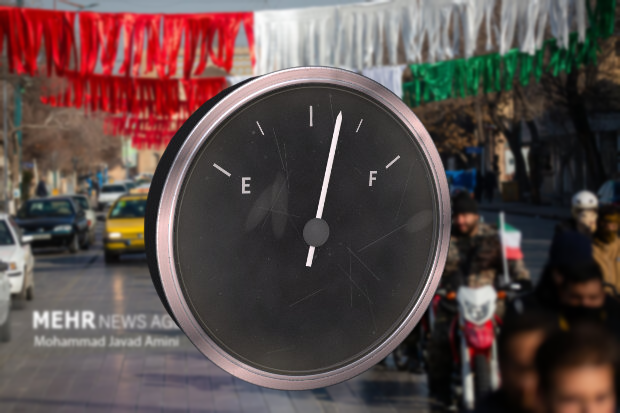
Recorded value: 0.625
